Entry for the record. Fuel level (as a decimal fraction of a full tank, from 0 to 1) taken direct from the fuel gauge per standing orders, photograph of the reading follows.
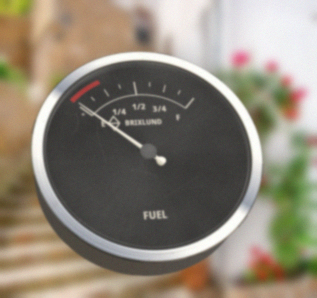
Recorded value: 0
